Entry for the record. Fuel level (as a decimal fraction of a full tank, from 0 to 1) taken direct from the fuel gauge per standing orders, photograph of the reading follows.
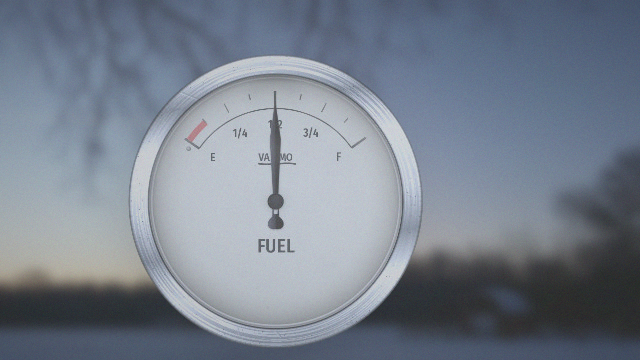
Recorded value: 0.5
